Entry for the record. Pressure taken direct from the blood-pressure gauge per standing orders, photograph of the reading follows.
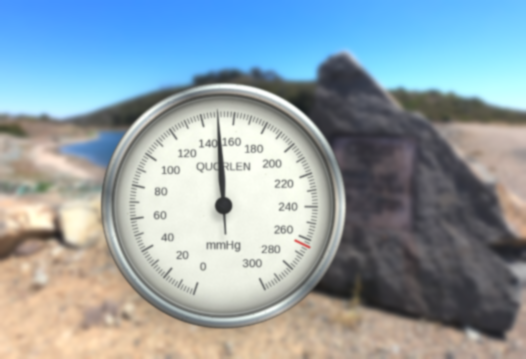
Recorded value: 150 mmHg
